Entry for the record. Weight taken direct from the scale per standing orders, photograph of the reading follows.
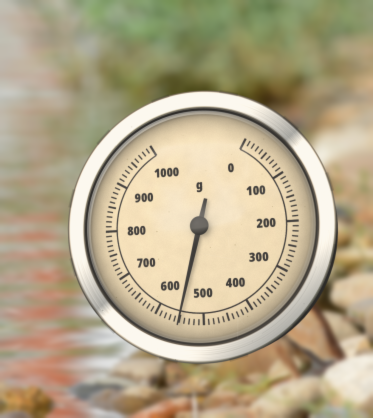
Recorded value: 550 g
